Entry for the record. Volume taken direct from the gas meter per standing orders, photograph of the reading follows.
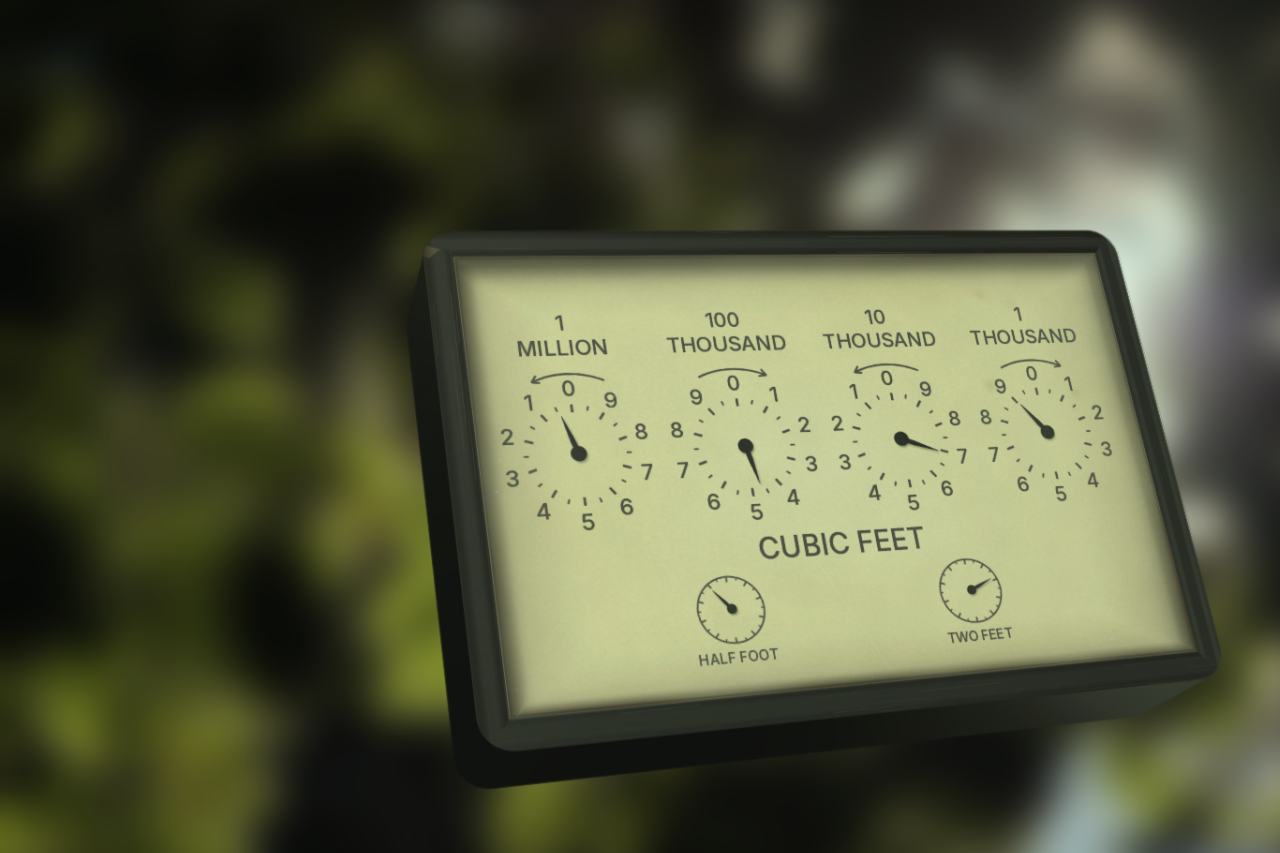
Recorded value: 46900 ft³
